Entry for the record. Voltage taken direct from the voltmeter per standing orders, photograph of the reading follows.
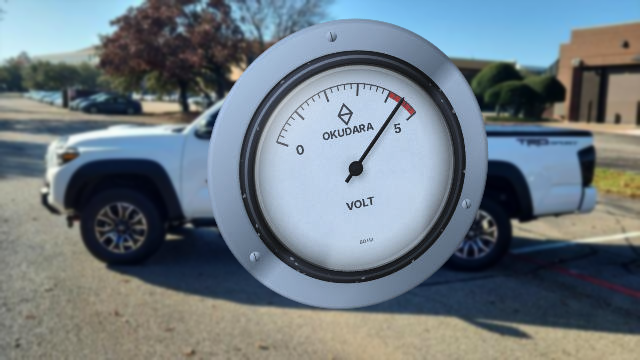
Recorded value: 4.4 V
